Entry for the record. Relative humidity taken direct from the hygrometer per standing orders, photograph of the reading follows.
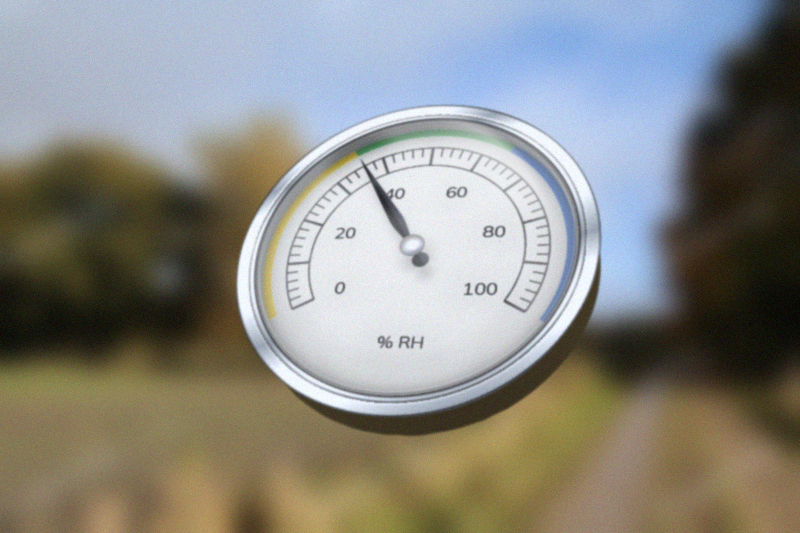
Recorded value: 36 %
